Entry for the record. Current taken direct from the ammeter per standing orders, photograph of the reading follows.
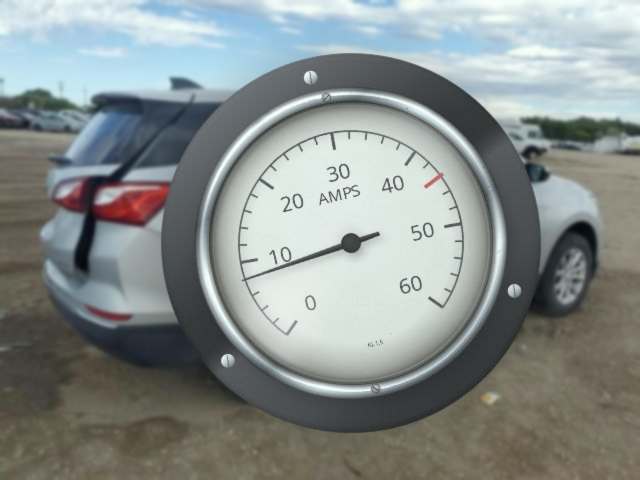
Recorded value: 8 A
